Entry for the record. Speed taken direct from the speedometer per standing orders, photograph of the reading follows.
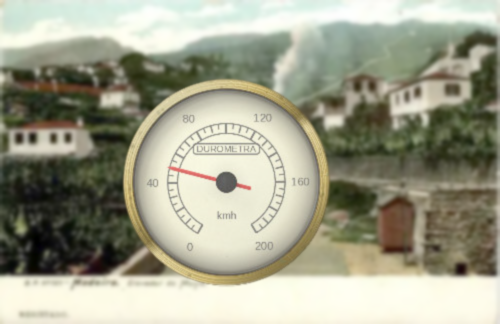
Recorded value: 50 km/h
